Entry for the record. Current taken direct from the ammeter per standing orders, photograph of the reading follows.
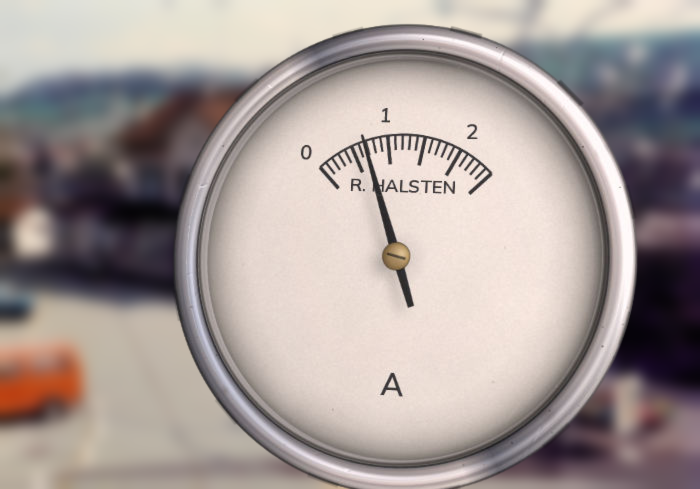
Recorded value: 0.7 A
